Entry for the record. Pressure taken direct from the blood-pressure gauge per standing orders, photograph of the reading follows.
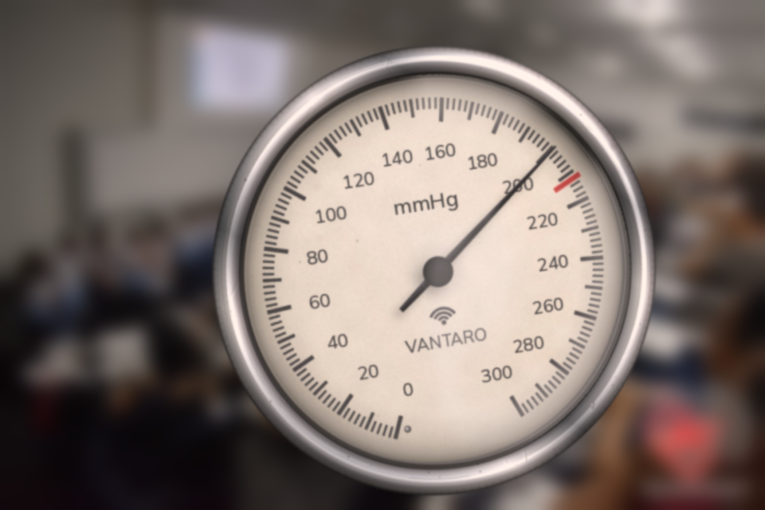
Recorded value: 200 mmHg
